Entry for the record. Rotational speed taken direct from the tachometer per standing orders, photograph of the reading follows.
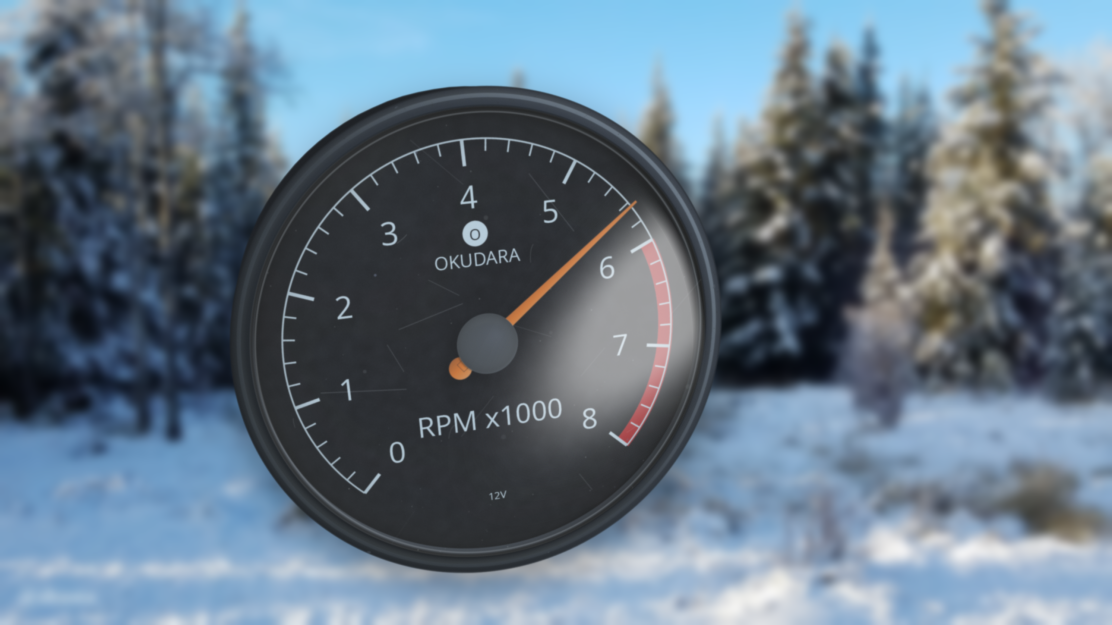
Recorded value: 5600 rpm
